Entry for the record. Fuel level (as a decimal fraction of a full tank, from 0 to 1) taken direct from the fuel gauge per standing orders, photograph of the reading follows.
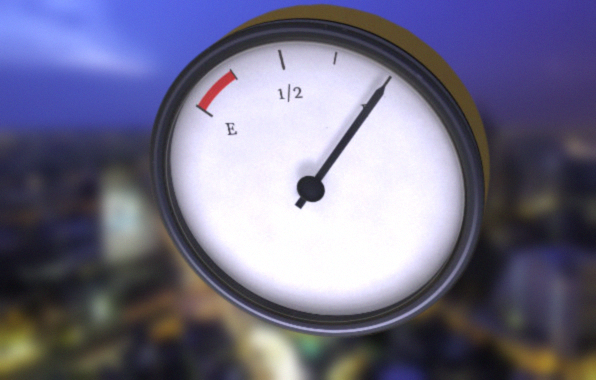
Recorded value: 1
